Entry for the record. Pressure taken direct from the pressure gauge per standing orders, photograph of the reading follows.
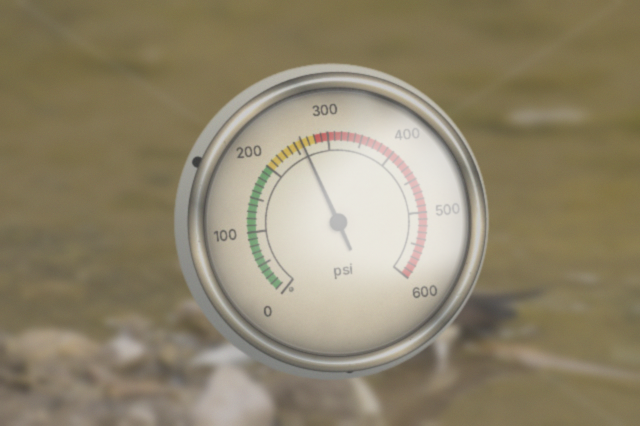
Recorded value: 260 psi
